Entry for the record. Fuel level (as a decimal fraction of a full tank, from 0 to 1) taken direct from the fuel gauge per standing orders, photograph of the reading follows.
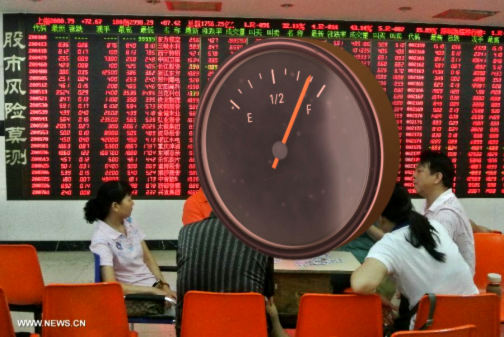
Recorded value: 0.875
